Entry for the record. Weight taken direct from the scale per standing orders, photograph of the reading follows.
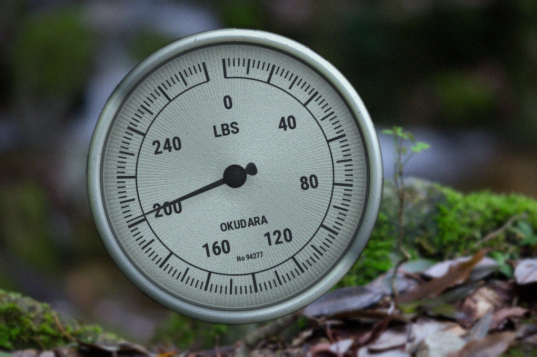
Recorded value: 202 lb
